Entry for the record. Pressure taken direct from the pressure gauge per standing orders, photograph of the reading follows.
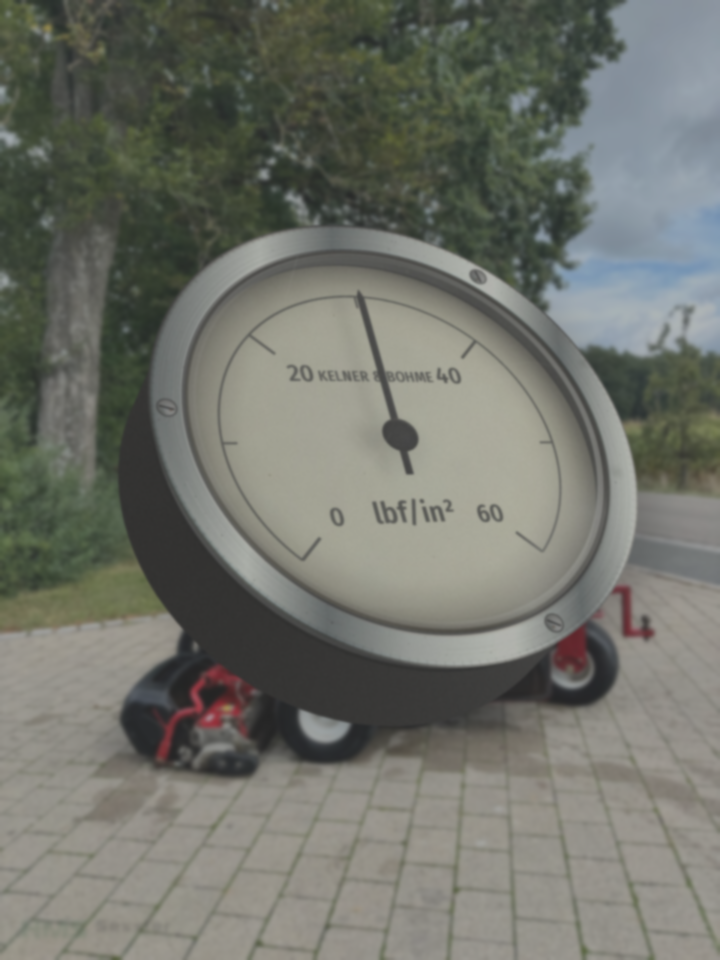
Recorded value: 30 psi
